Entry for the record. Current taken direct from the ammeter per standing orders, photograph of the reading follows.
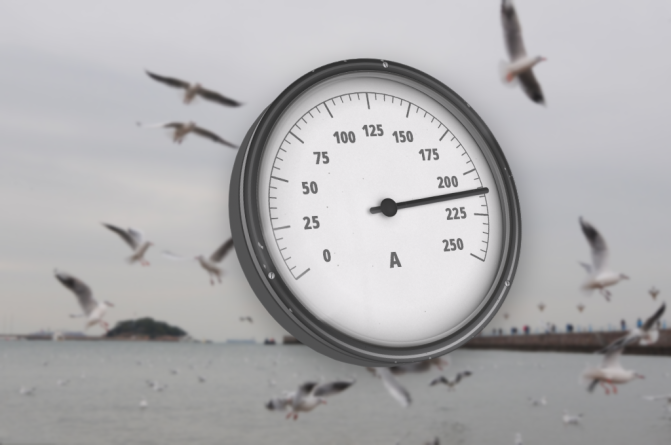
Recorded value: 212.5 A
